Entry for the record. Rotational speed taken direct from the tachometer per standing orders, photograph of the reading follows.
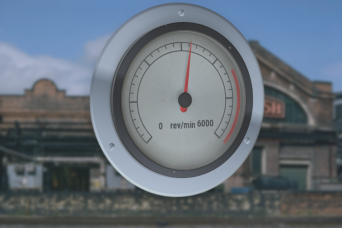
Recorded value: 3200 rpm
